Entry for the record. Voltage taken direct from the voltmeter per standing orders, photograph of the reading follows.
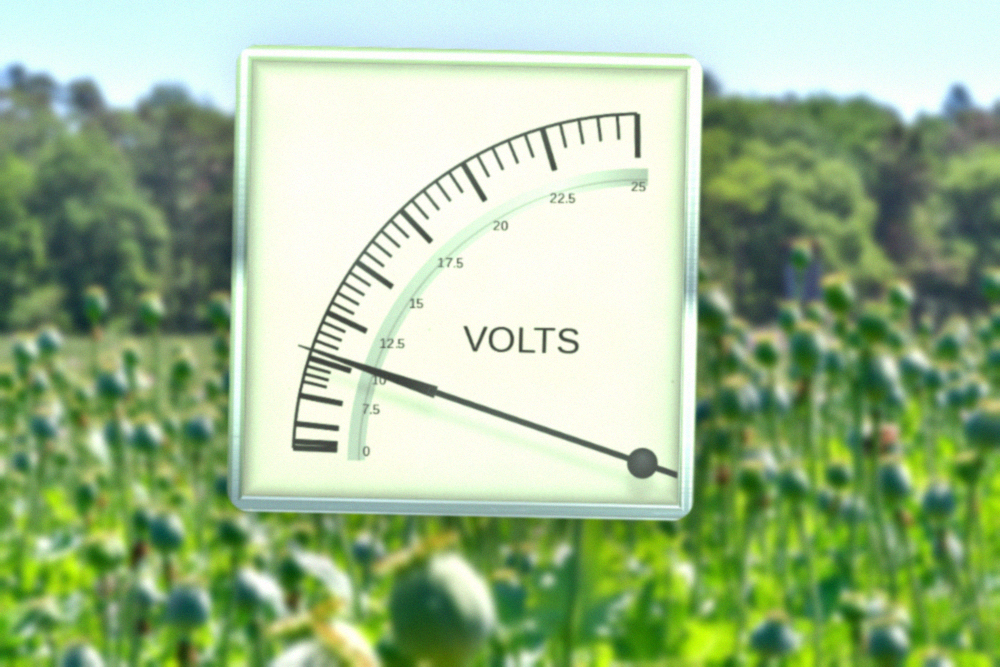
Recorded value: 10.5 V
